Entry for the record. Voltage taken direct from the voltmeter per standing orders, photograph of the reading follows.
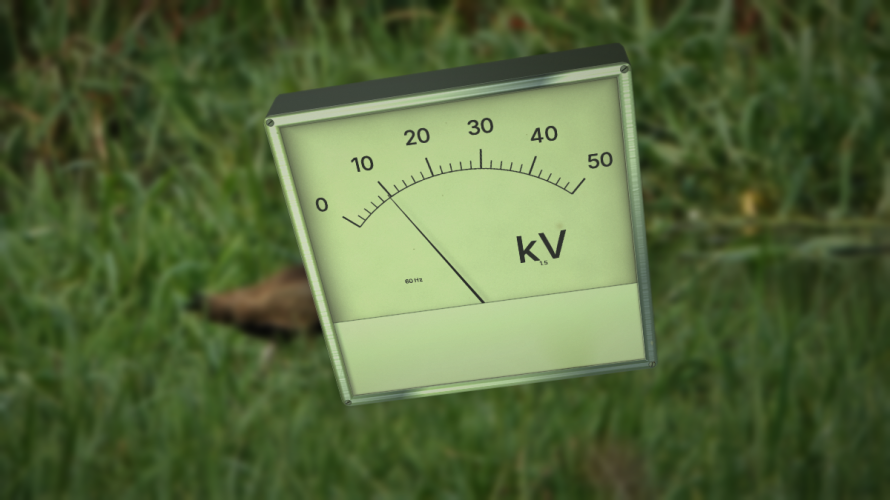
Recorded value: 10 kV
